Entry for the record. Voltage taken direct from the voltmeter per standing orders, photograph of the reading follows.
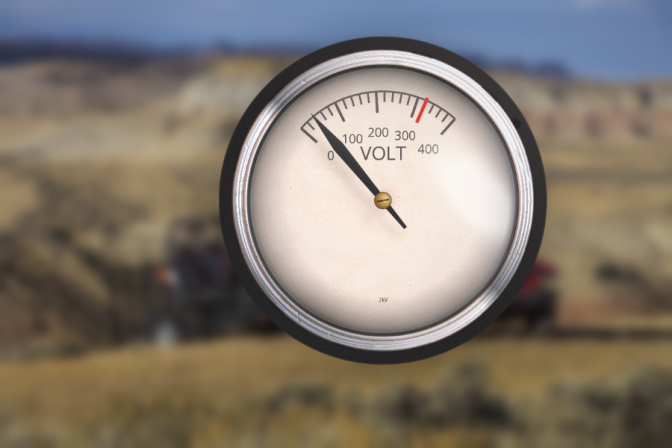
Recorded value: 40 V
